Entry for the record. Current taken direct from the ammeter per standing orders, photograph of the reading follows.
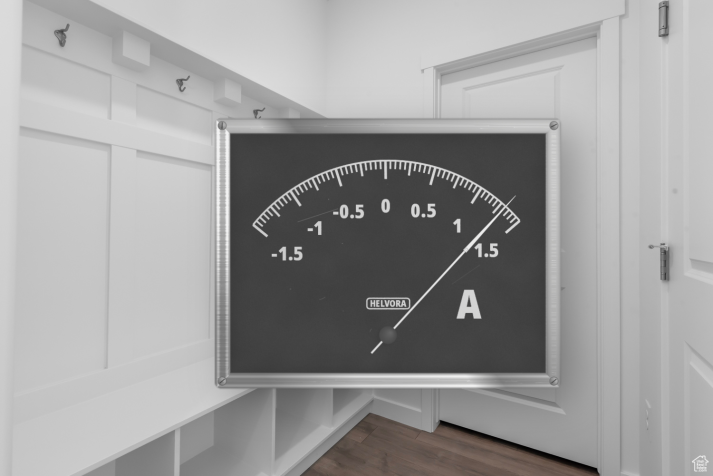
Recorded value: 1.3 A
